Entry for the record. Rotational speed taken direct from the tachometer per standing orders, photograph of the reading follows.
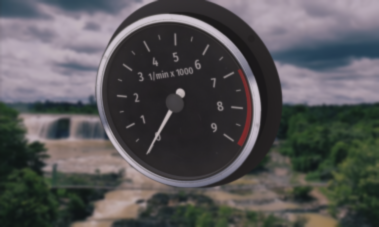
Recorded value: 0 rpm
